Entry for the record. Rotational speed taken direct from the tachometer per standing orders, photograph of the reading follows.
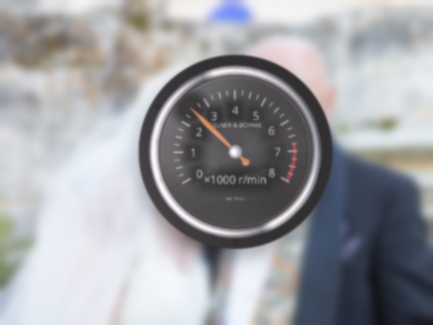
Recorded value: 2500 rpm
